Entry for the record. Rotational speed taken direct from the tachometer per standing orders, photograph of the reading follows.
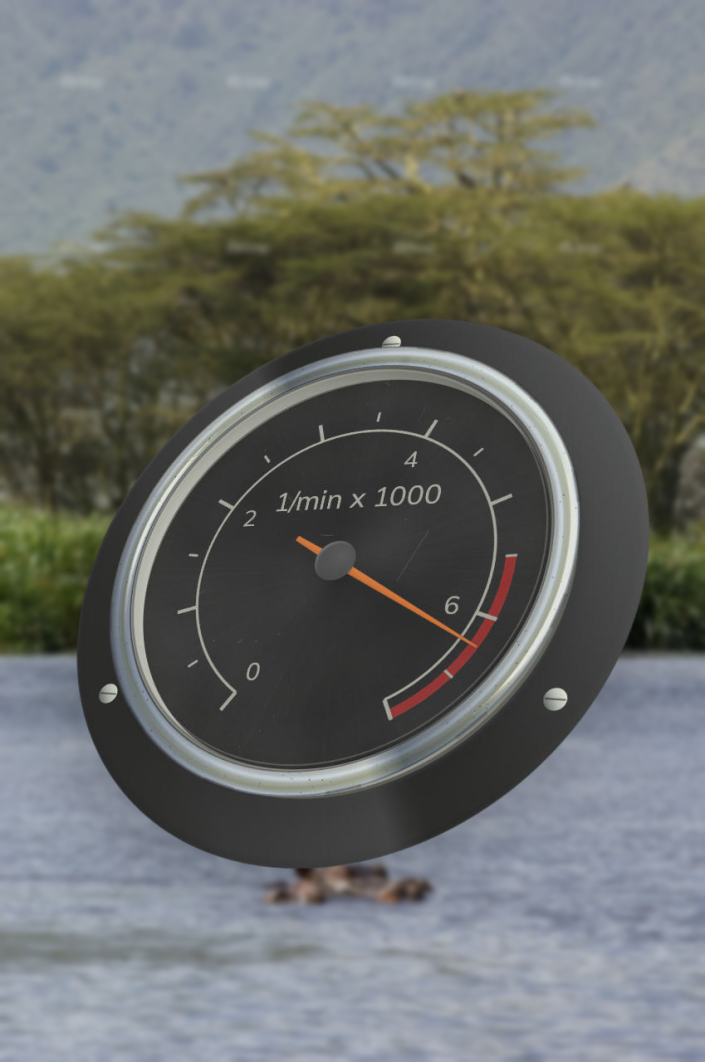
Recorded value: 6250 rpm
